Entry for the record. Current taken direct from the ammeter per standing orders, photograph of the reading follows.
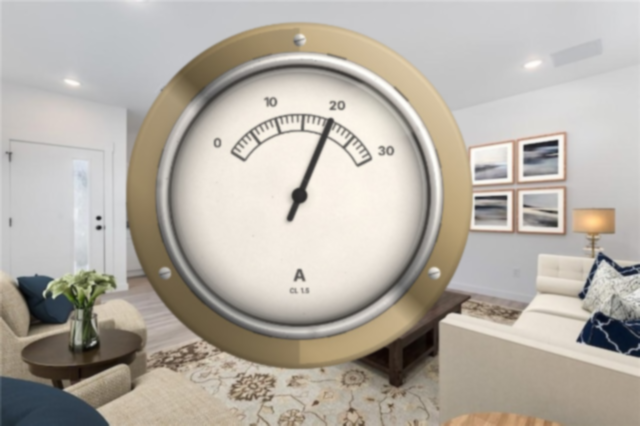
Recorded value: 20 A
